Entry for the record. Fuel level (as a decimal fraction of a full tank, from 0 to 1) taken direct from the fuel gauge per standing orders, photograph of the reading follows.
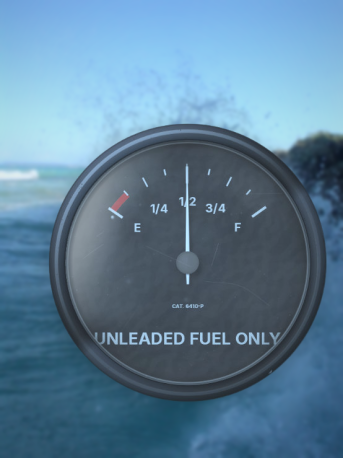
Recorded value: 0.5
